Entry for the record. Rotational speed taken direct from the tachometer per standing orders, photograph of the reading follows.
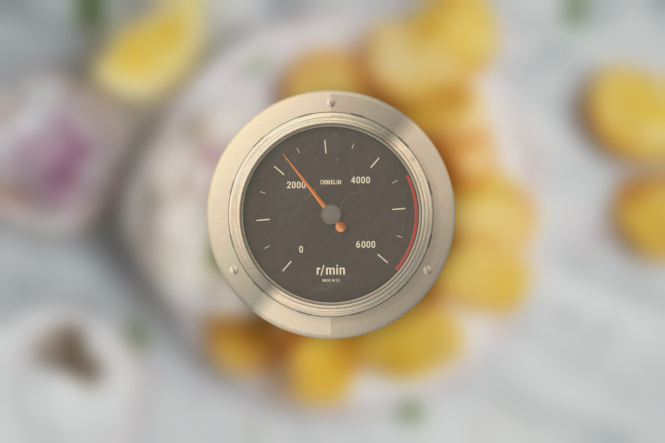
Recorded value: 2250 rpm
